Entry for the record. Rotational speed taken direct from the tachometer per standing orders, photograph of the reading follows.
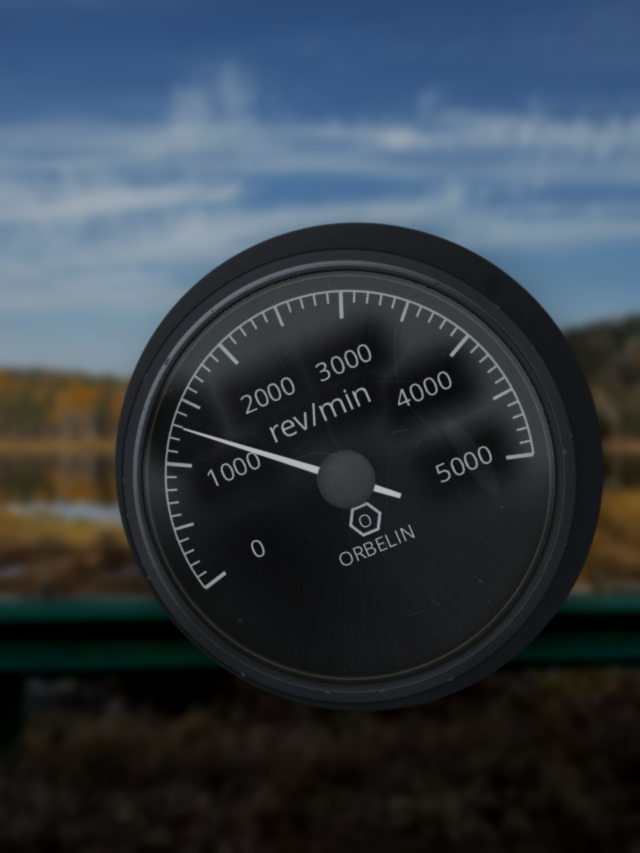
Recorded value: 1300 rpm
